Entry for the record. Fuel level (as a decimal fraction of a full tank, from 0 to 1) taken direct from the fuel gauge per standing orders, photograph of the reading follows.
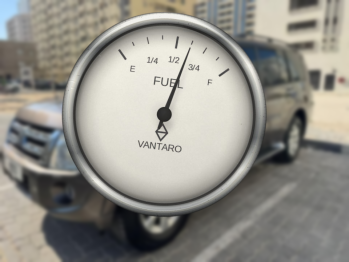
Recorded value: 0.625
